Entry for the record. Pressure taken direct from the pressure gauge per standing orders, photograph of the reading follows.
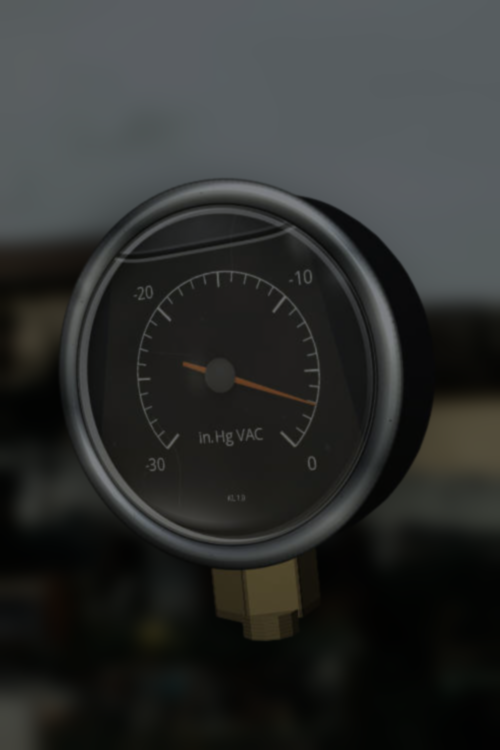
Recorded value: -3 inHg
